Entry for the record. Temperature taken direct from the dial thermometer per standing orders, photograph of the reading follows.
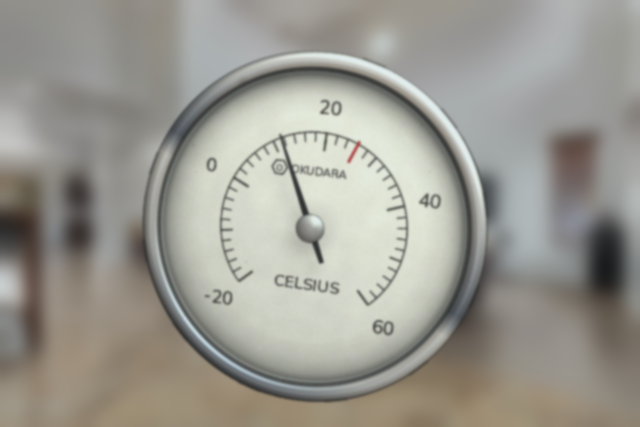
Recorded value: 12 °C
